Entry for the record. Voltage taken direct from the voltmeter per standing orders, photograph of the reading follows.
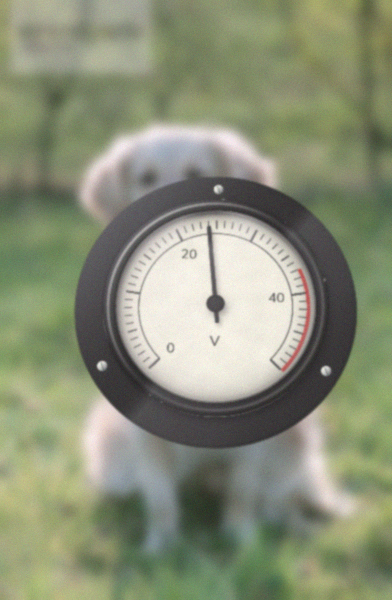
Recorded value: 24 V
